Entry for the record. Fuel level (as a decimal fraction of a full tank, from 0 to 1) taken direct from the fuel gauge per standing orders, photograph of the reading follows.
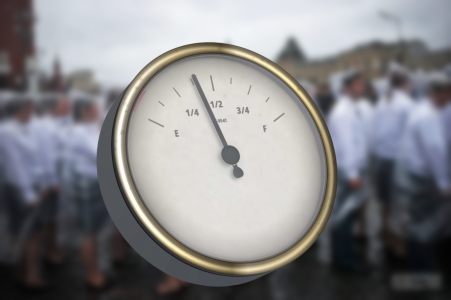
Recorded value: 0.375
